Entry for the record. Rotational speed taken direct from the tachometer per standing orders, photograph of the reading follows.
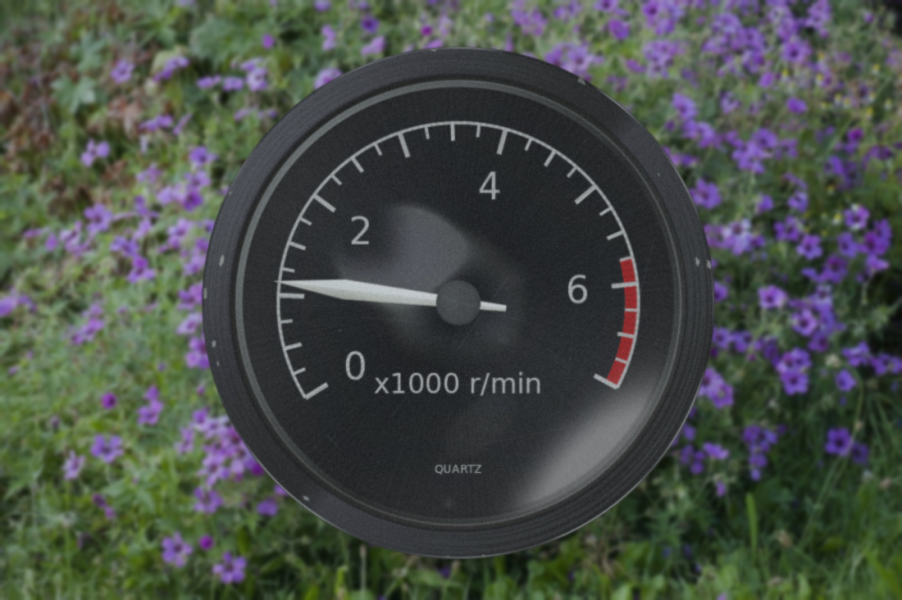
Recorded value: 1125 rpm
